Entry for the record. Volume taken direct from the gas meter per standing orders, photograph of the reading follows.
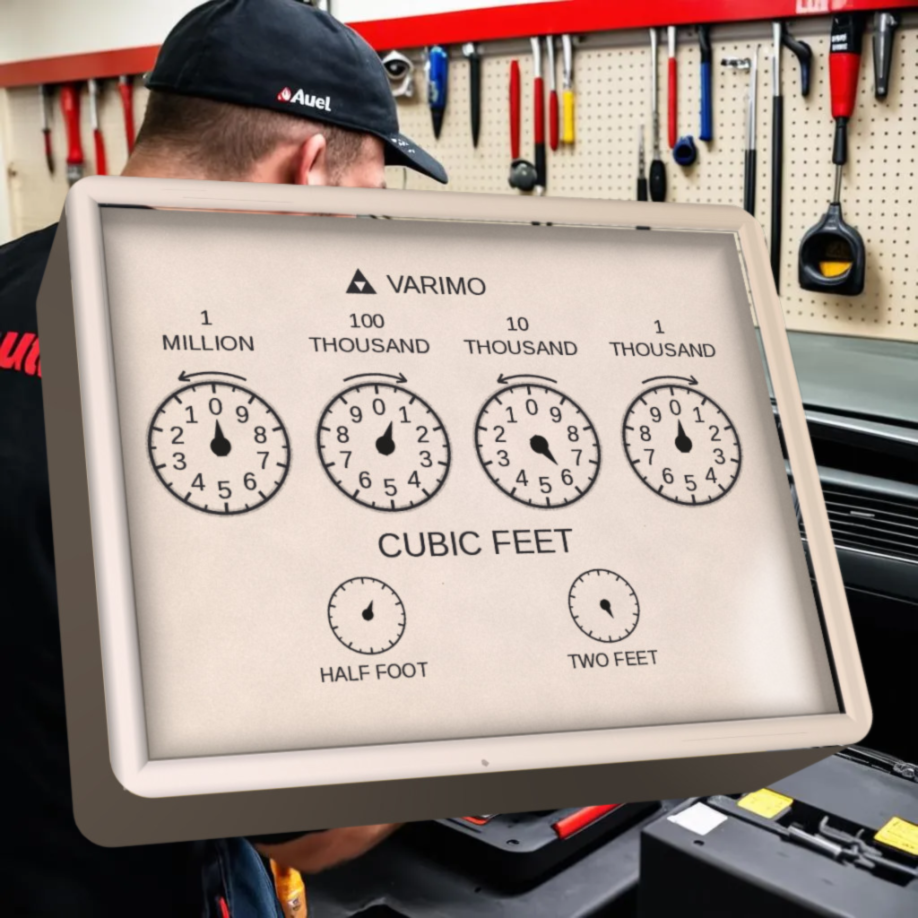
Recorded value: 6000 ft³
